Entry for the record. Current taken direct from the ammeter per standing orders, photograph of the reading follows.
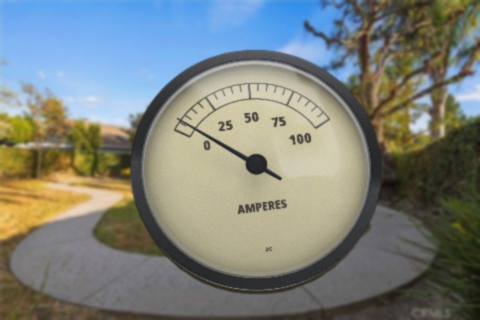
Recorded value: 5 A
